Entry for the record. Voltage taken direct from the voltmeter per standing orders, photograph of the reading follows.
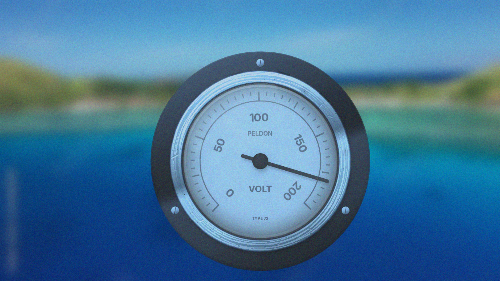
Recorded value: 180 V
